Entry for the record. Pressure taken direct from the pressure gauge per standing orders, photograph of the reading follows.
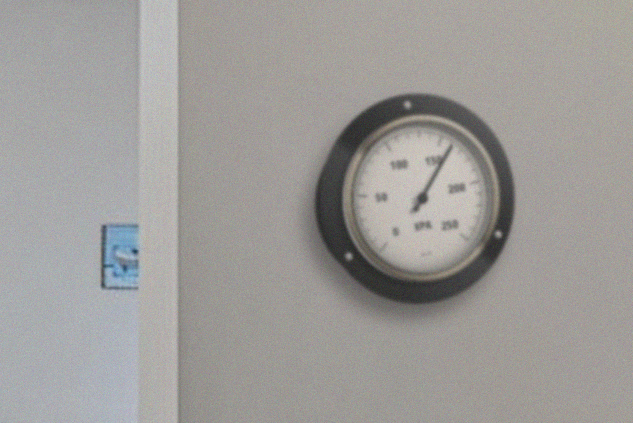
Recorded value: 160 kPa
